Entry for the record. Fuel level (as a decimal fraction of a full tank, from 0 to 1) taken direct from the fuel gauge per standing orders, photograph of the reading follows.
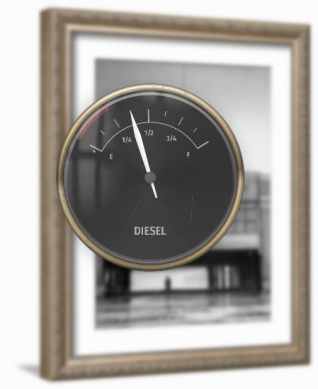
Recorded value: 0.375
